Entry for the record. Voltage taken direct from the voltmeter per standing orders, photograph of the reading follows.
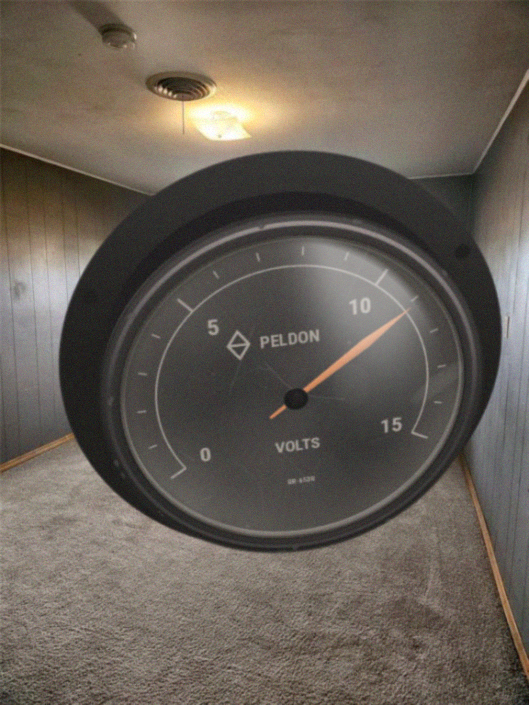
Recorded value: 11 V
